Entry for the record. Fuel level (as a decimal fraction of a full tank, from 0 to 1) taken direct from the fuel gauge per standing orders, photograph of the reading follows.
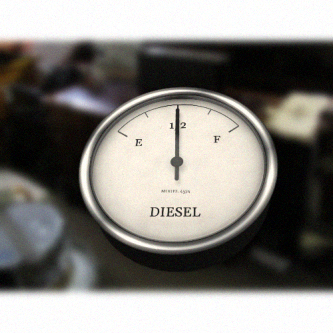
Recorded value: 0.5
